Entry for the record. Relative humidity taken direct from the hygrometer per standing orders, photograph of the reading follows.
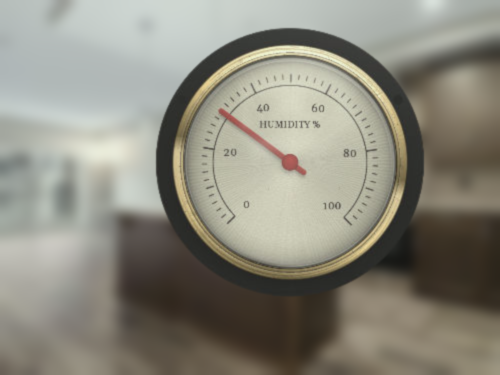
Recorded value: 30 %
